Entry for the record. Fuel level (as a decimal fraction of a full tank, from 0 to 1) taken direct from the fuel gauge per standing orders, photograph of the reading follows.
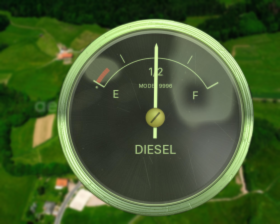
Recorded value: 0.5
